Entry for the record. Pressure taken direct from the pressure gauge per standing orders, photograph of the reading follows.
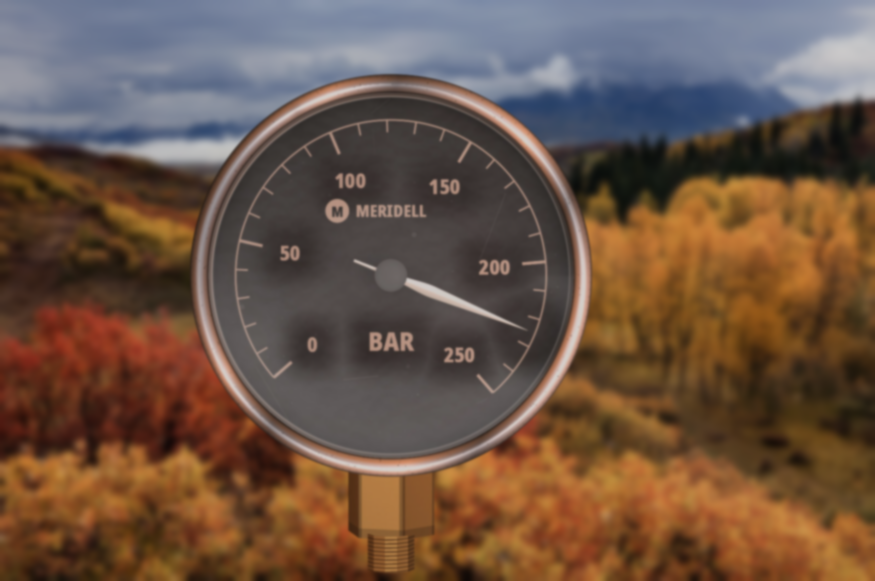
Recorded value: 225 bar
